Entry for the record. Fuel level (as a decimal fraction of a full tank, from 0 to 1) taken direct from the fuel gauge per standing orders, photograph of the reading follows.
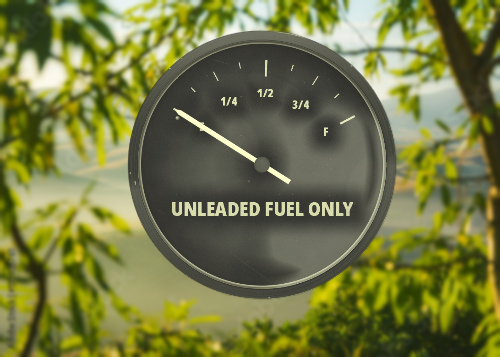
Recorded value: 0
